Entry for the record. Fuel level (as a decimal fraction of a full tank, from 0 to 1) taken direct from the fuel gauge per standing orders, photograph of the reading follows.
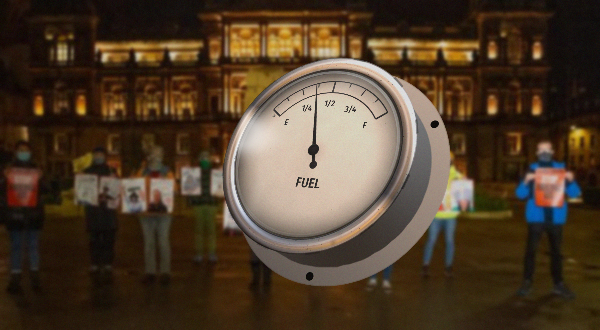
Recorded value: 0.375
